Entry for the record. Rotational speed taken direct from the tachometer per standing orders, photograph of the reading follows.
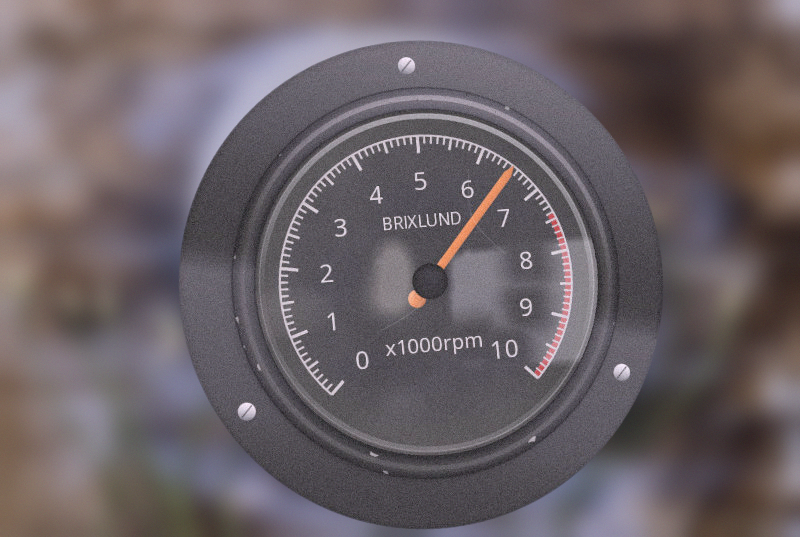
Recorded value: 6500 rpm
